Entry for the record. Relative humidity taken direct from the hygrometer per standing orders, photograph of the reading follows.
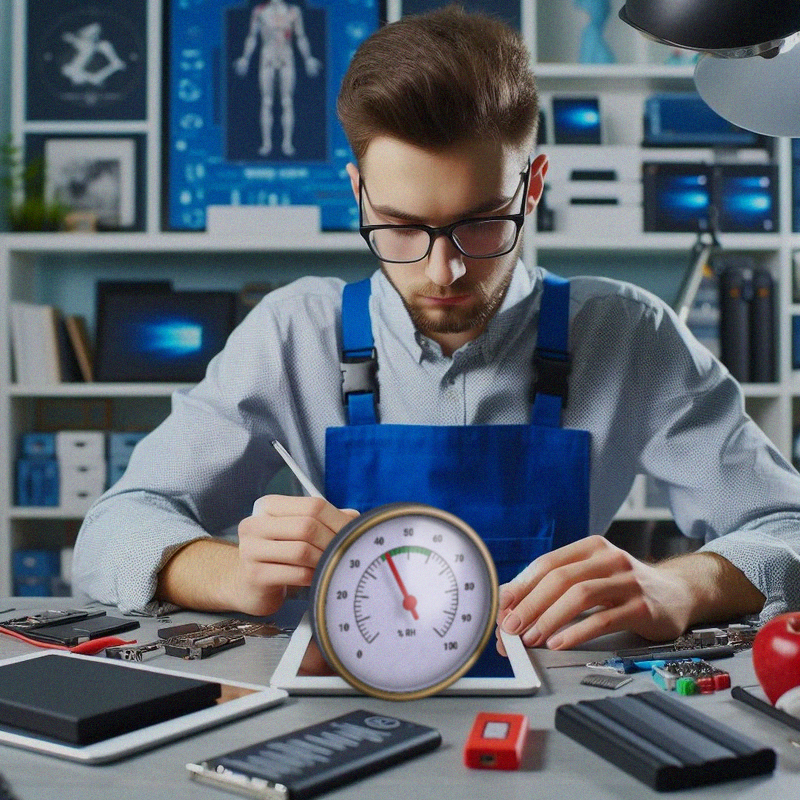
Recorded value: 40 %
